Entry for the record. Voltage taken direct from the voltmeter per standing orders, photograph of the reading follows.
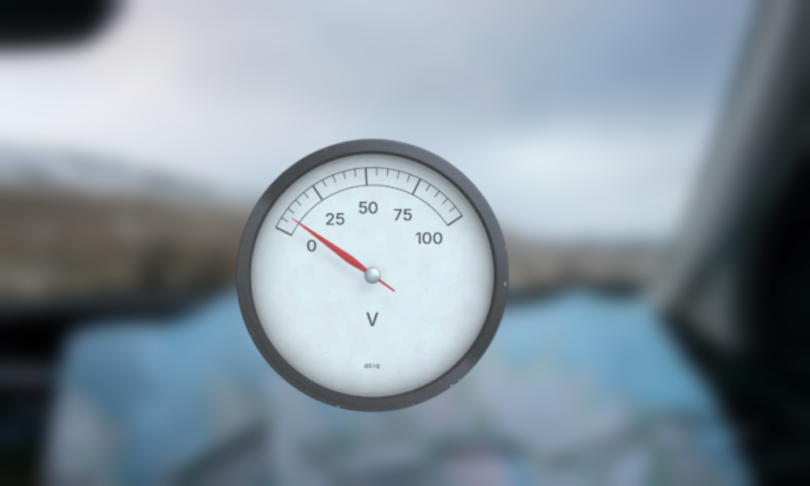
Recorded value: 7.5 V
